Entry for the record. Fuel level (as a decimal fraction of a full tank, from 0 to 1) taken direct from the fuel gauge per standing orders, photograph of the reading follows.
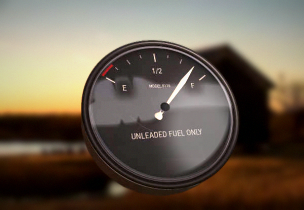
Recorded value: 0.875
